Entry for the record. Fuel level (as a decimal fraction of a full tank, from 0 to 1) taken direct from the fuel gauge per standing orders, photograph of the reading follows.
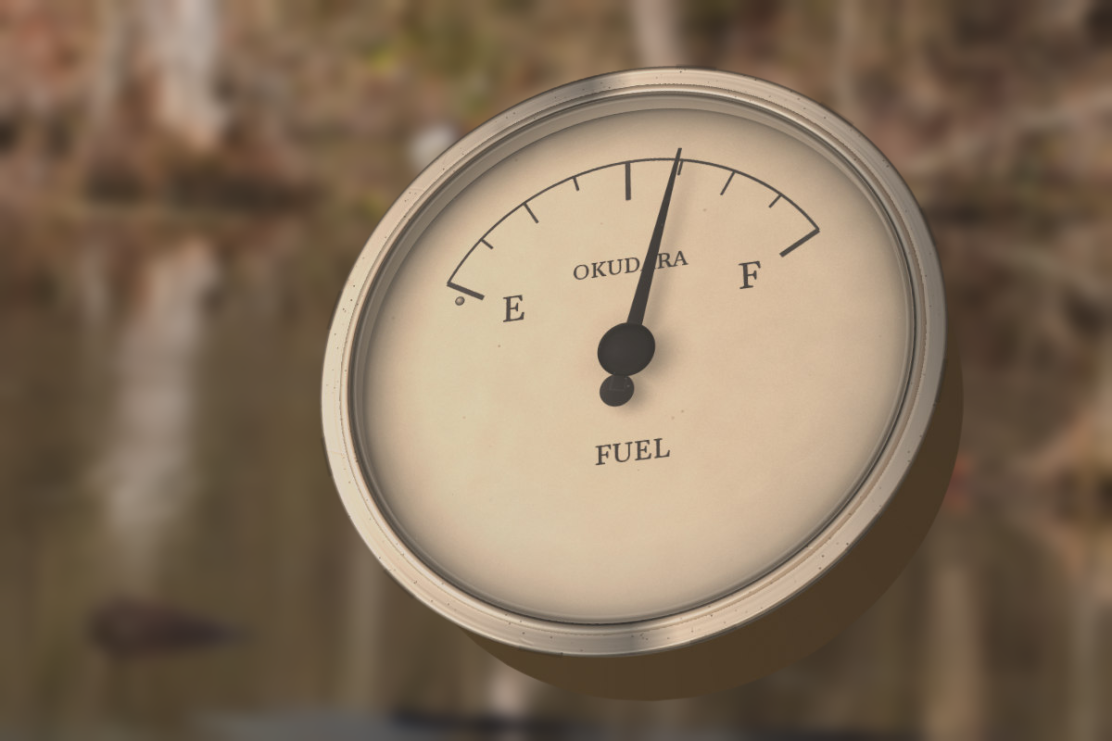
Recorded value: 0.625
